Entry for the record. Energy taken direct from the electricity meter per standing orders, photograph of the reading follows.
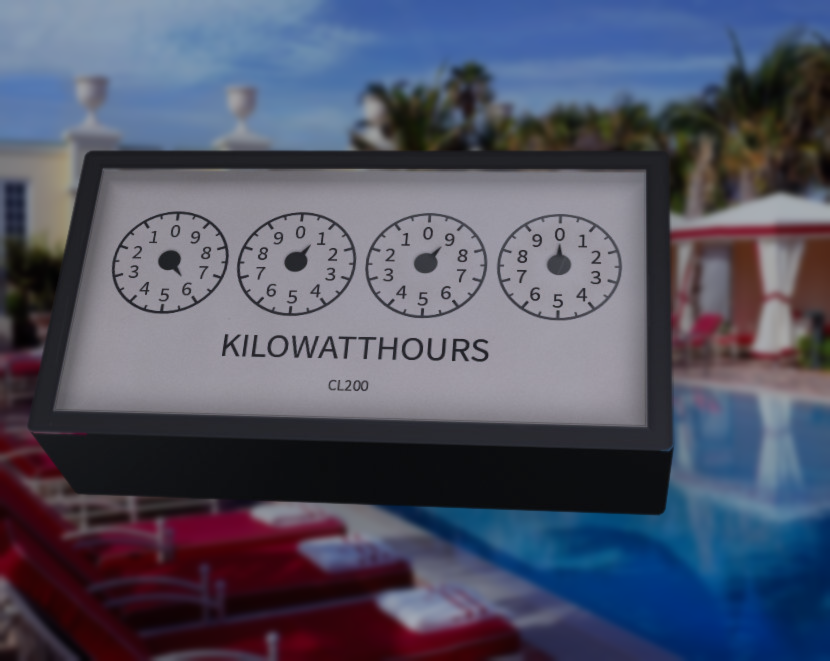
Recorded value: 6090 kWh
